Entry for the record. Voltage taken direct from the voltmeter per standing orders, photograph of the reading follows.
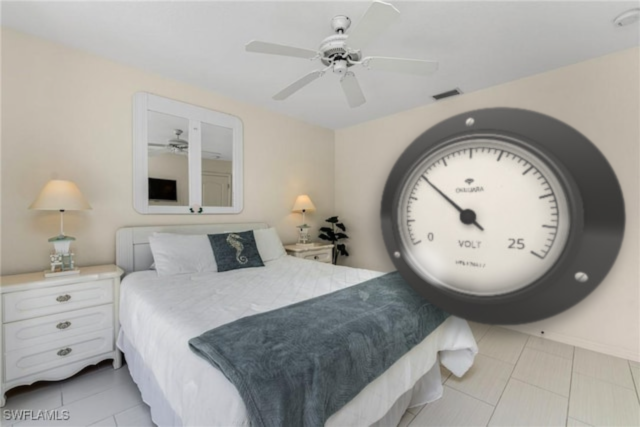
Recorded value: 7.5 V
